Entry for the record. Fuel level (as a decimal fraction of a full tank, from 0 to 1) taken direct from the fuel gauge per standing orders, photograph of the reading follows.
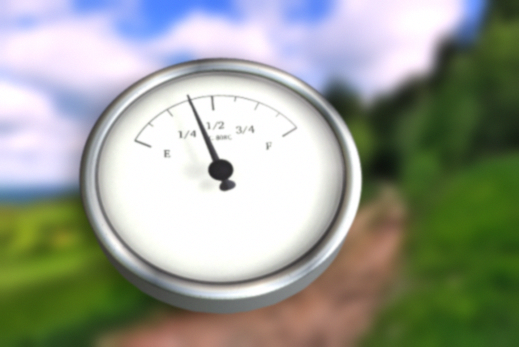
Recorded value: 0.375
